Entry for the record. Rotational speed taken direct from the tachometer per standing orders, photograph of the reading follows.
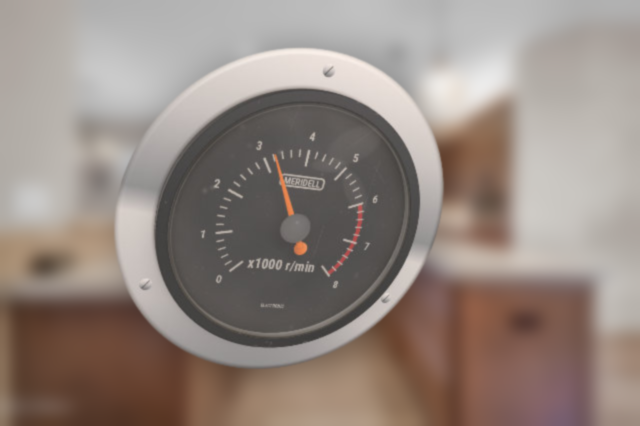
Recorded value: 3200 rpm
